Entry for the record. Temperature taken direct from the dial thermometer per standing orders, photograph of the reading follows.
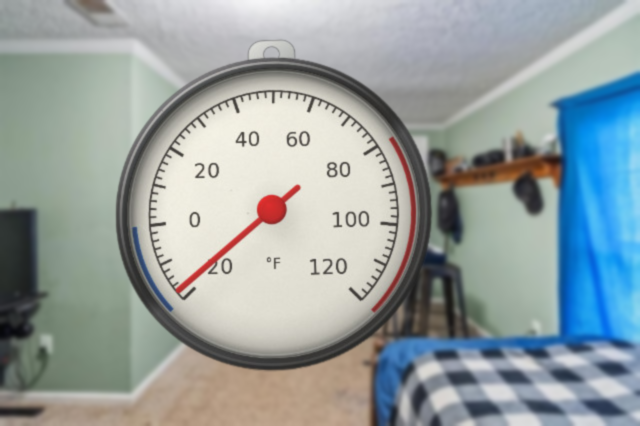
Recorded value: -18 °F
